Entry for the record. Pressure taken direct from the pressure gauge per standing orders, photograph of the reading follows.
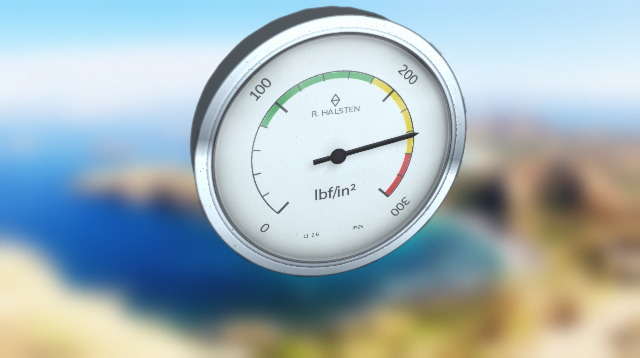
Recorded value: 240 psi
